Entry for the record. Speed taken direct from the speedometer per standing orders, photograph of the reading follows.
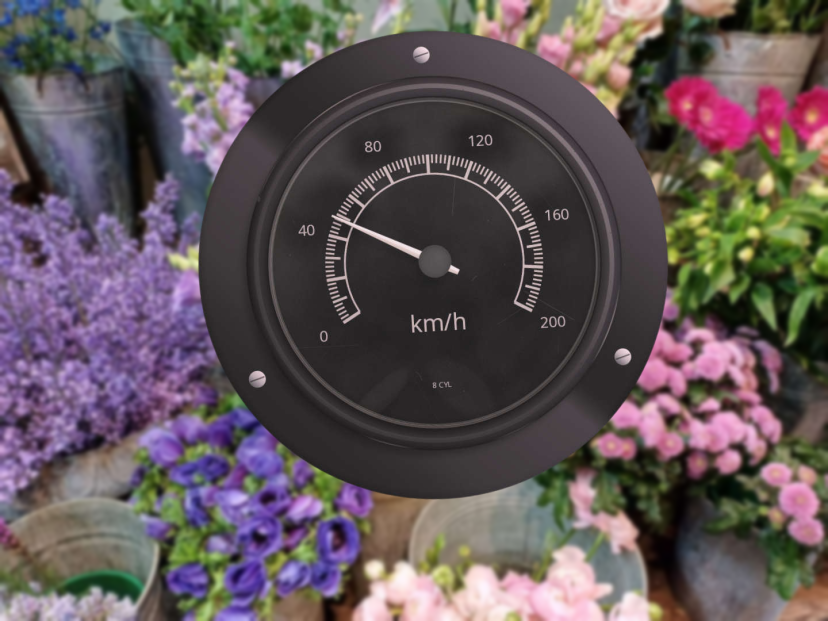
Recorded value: 48 km/h
